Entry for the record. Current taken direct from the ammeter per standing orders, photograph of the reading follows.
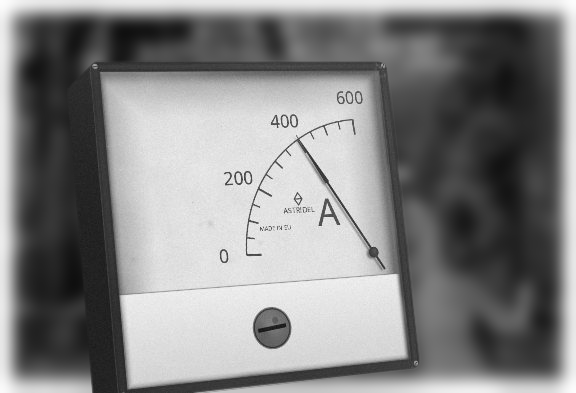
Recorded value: 400 A
